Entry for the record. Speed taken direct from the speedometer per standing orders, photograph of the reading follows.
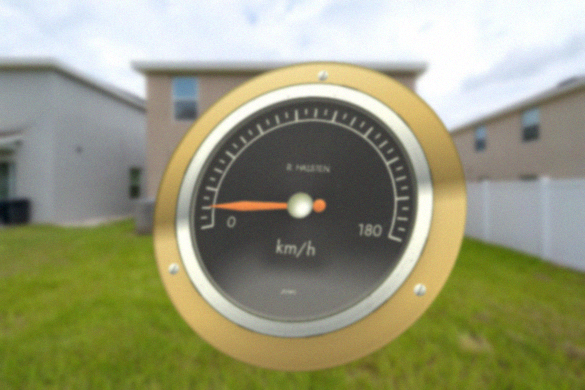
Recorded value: 10 km/h
